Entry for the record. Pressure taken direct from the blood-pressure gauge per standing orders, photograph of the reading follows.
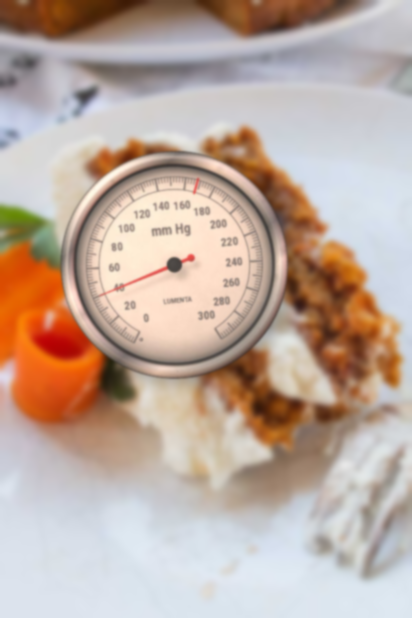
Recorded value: 40 mmHg
